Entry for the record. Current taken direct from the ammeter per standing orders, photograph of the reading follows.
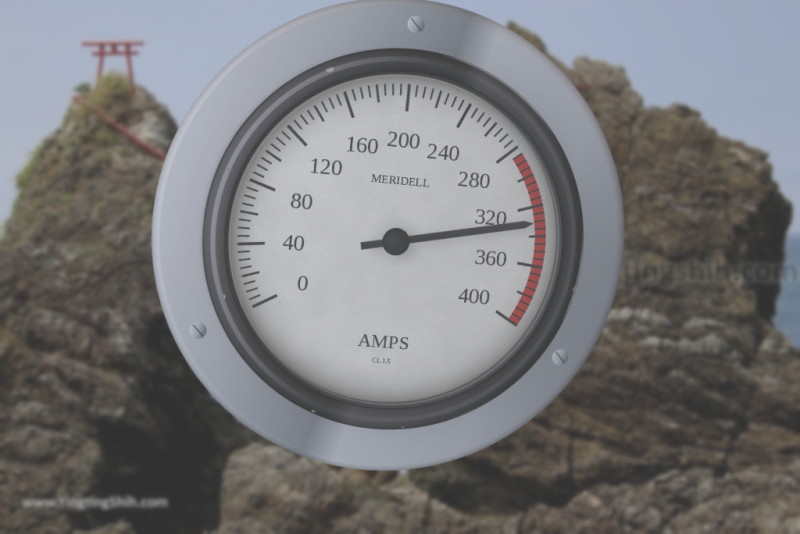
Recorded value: 330 A
